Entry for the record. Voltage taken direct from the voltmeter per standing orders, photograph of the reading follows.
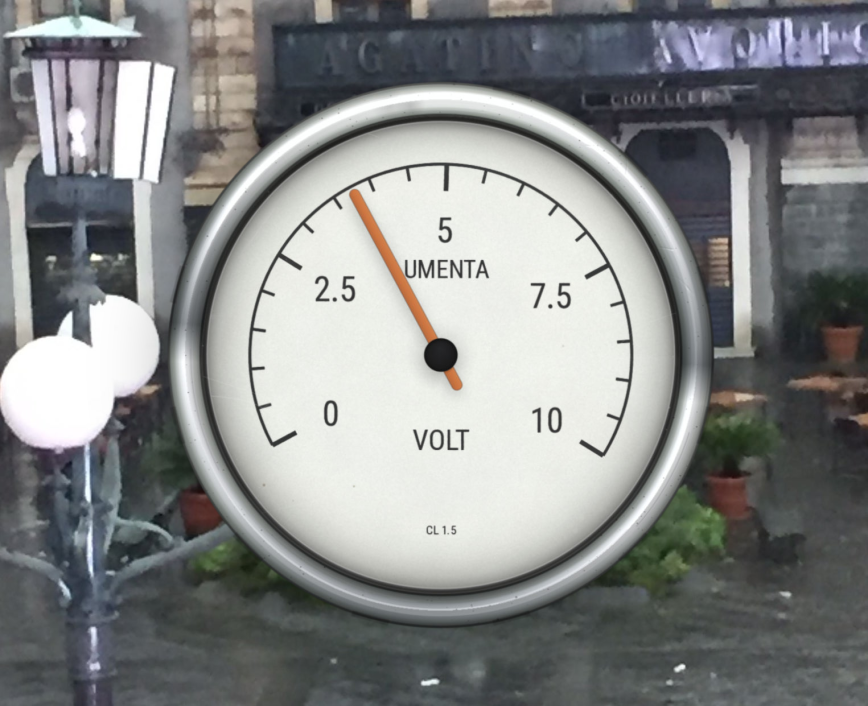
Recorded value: 3.75 V
